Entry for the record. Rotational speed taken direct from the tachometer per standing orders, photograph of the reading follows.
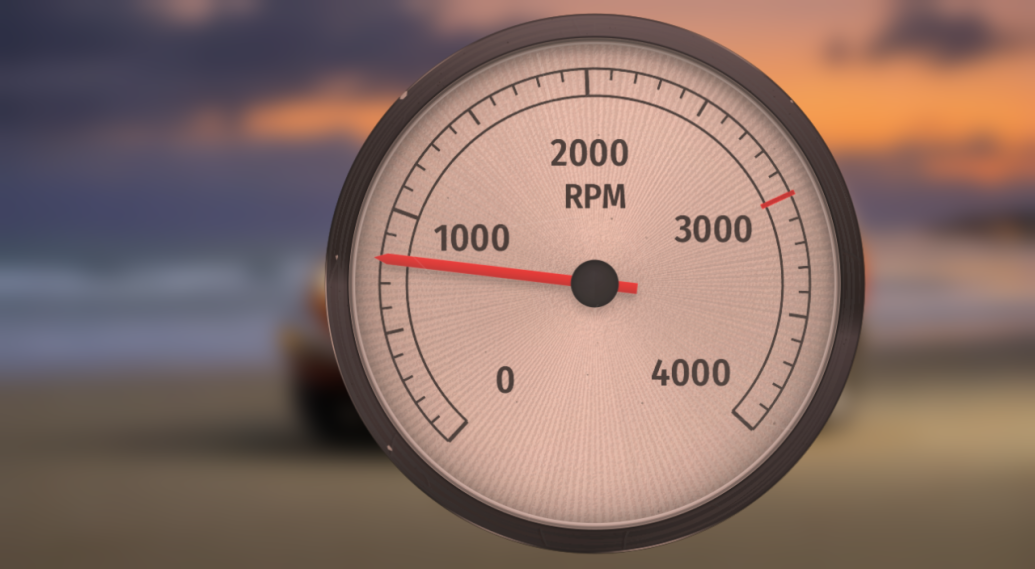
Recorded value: 800 rpm
